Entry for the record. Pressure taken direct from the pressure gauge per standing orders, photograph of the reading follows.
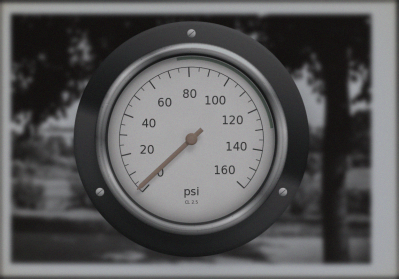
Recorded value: 2.5 psi
